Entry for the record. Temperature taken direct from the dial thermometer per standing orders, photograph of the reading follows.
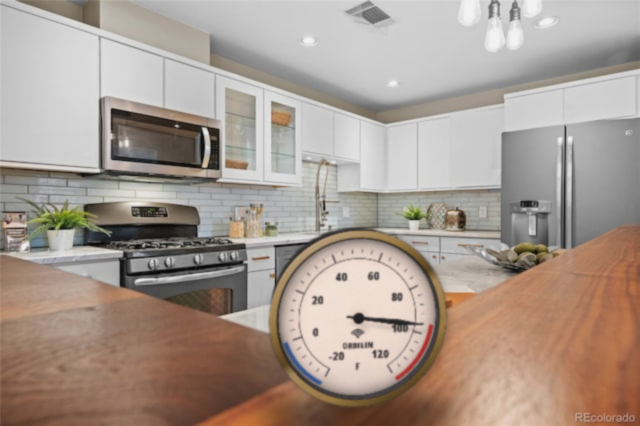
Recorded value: 96 °F
